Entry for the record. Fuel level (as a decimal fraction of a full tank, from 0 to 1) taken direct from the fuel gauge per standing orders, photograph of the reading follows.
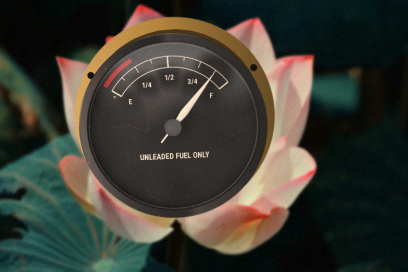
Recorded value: 0.875
